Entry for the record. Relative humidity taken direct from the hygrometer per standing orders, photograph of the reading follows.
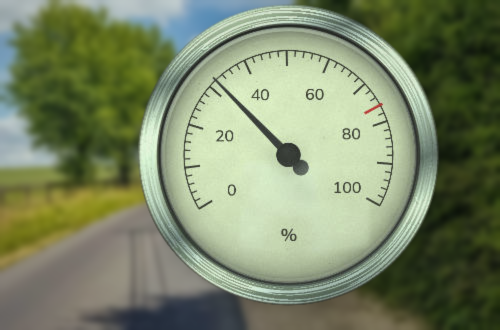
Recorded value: 32 %
